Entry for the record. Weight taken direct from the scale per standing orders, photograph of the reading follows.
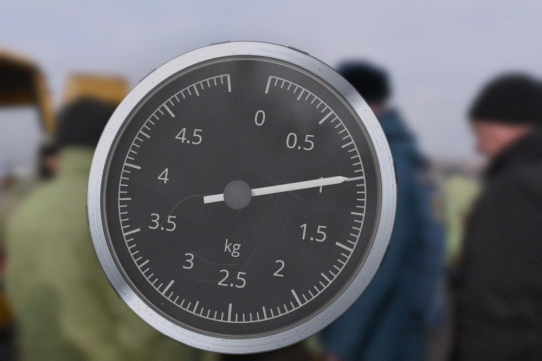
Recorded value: 1 kg
